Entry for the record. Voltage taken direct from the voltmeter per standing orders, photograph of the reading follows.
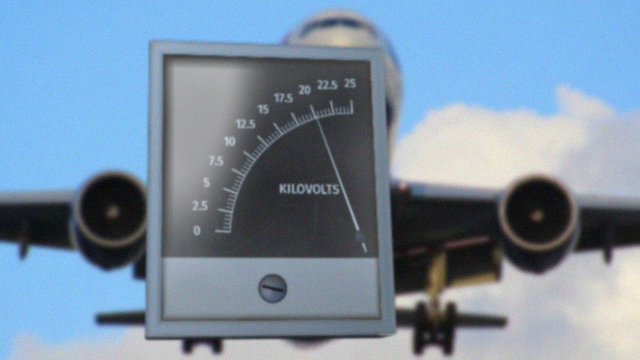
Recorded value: 20 kV
